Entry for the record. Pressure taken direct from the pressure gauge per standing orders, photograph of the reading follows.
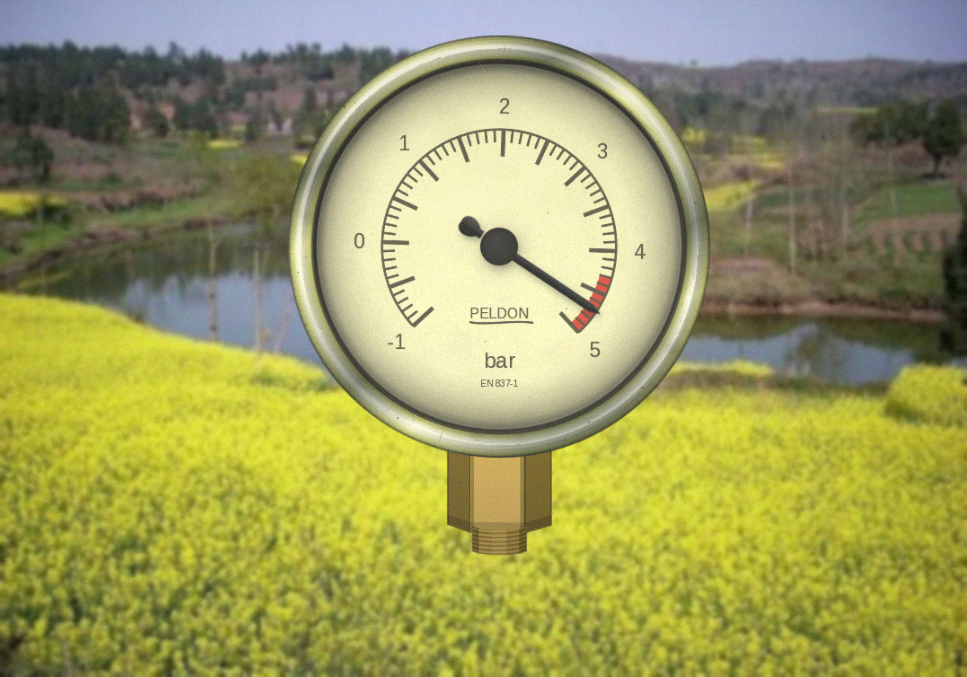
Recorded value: 4.7 bar
